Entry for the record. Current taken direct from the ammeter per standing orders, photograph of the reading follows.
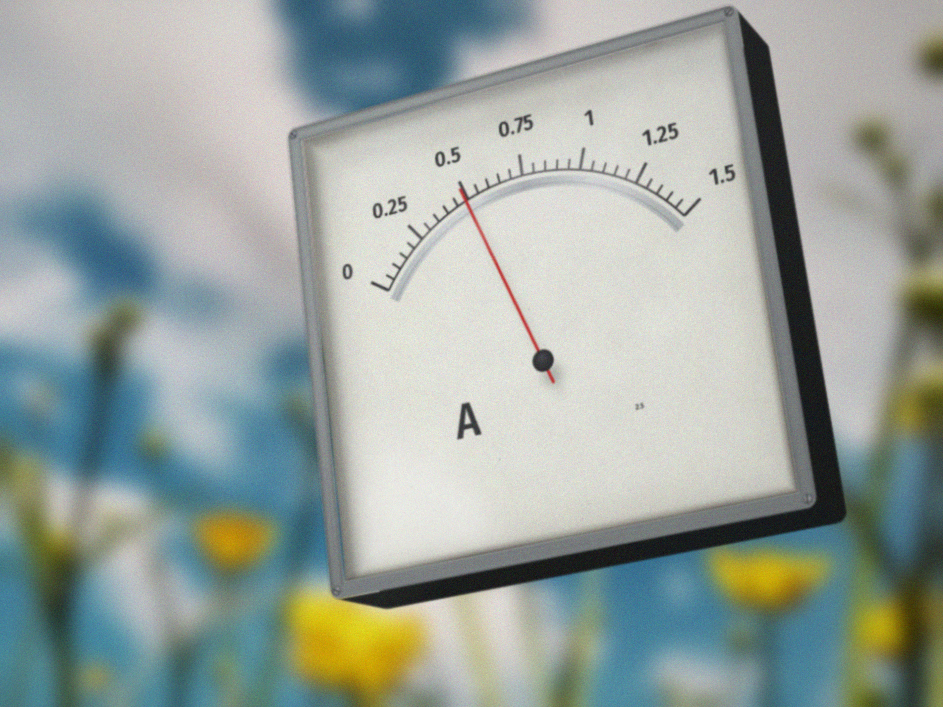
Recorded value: 0.5 A
